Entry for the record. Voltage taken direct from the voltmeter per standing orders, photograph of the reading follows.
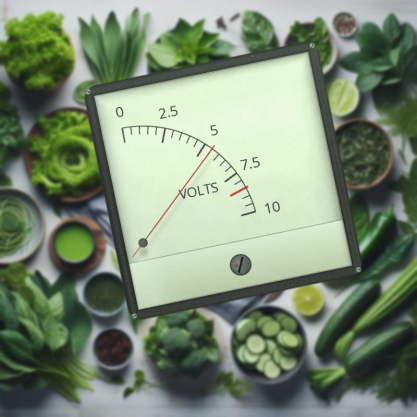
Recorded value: 5.5 V
